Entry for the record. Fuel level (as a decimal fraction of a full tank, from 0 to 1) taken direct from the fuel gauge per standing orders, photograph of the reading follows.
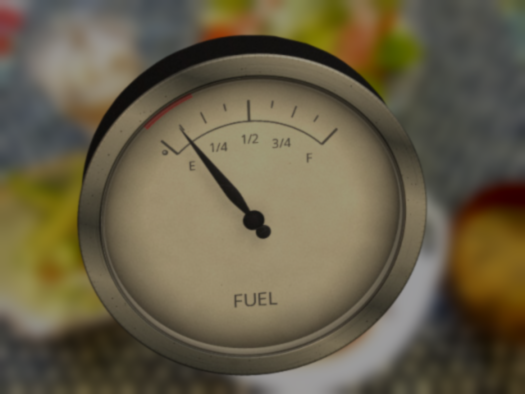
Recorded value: 0.125
